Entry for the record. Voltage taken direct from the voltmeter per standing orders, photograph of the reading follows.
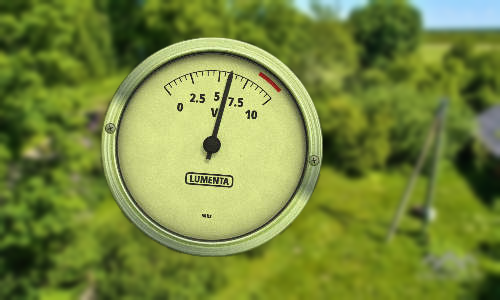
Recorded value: 6 V
